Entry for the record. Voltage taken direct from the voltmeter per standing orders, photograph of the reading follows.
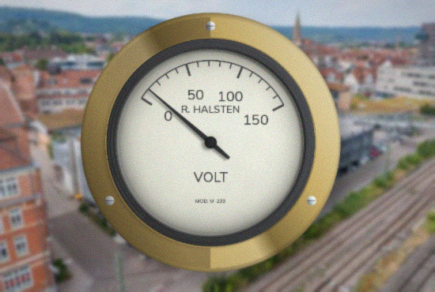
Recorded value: 10 V
